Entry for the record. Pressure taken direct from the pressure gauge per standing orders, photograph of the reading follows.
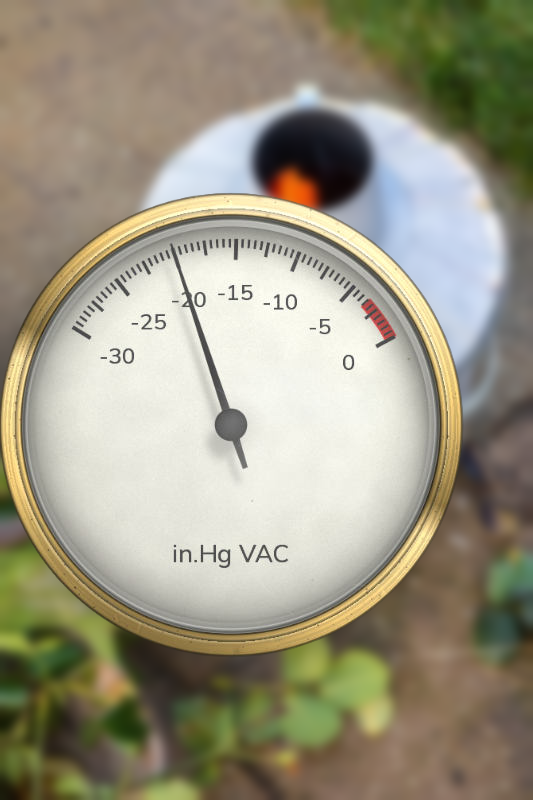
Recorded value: -20 inHg
